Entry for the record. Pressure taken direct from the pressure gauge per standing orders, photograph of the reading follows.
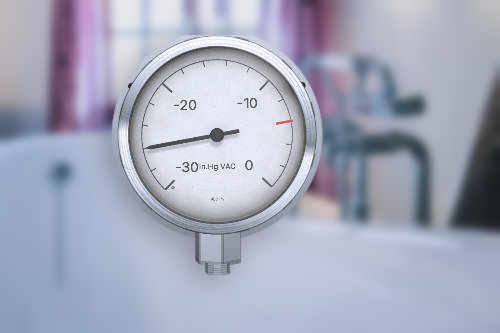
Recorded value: -26 inHg
